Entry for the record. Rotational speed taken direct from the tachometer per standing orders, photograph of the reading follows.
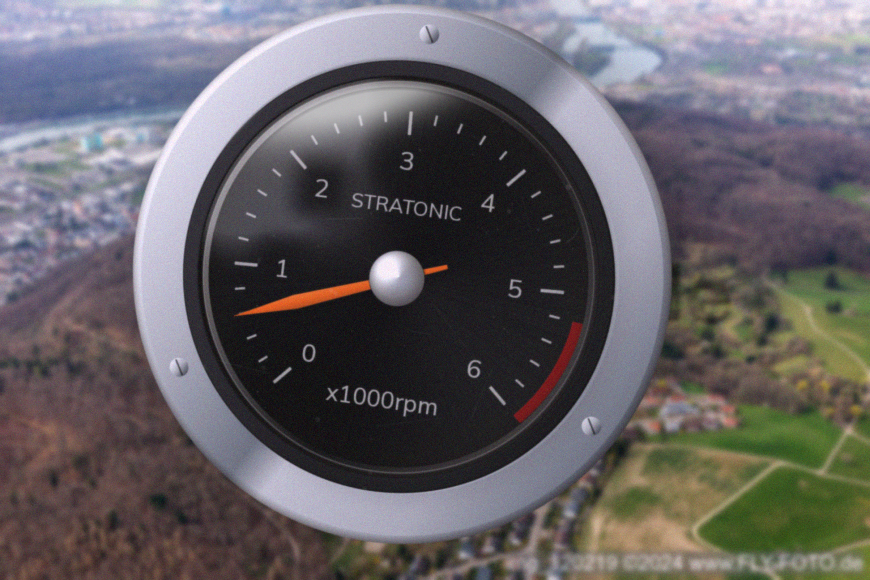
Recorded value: 600 rpm
